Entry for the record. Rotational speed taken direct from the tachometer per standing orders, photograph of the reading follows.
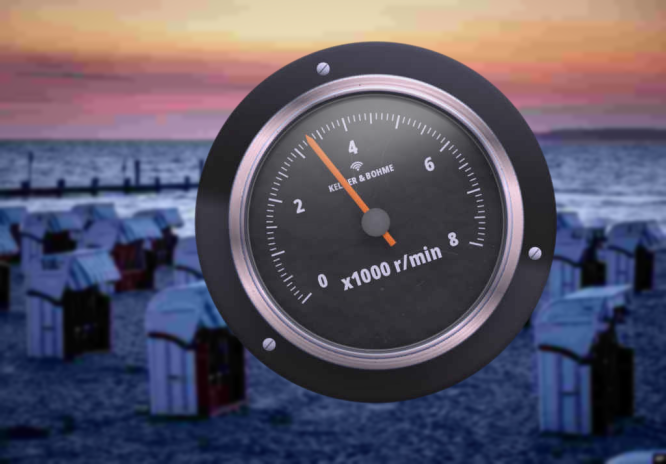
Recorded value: 3300 rpm
